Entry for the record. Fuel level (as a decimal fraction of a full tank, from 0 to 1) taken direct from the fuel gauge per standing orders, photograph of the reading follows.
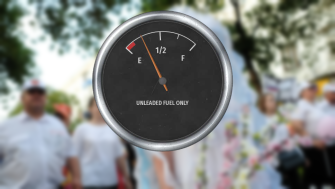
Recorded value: 0.25
